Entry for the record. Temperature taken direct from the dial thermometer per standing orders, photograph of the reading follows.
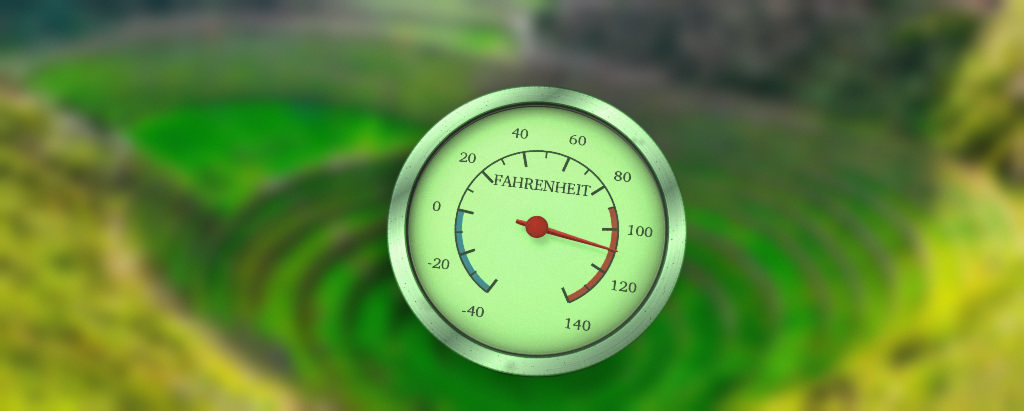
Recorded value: 110 °F
